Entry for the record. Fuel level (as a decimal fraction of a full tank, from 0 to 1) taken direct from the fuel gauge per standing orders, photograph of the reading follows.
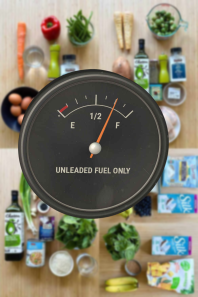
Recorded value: 0.75
